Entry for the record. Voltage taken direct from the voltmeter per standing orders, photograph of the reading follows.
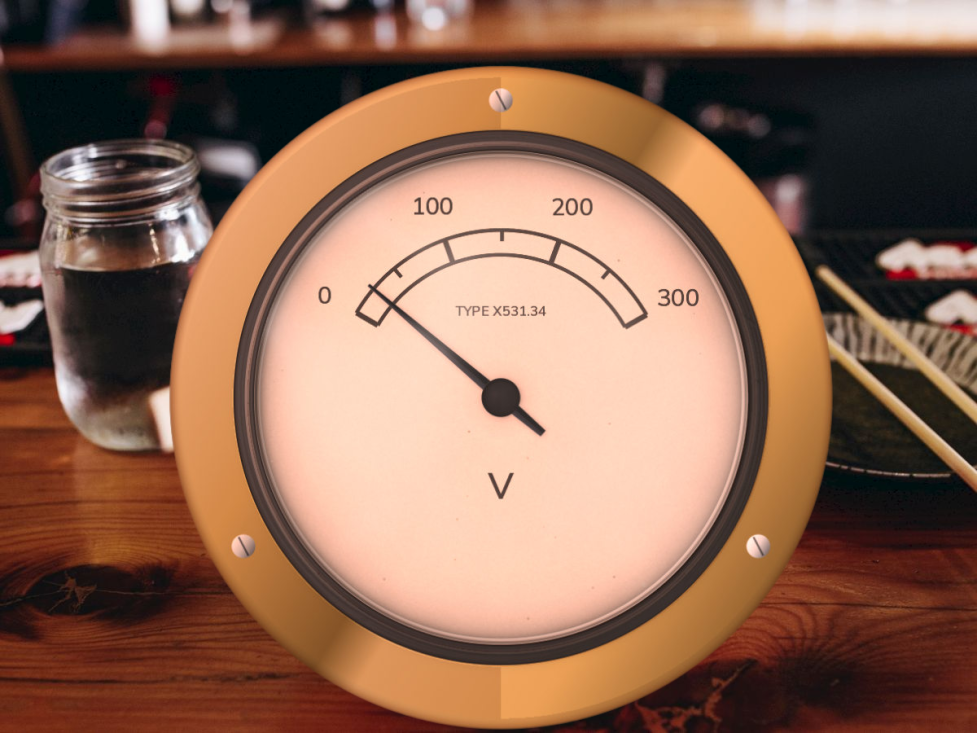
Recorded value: 25 V
